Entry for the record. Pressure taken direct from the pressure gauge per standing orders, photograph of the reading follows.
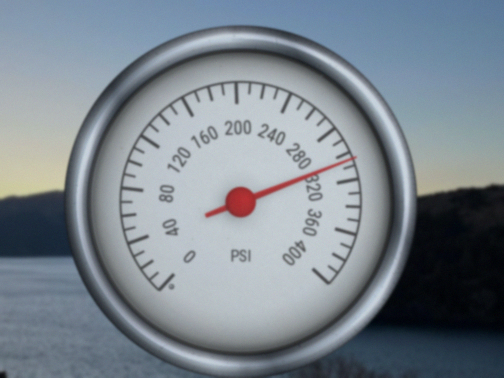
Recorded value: 305 psi
